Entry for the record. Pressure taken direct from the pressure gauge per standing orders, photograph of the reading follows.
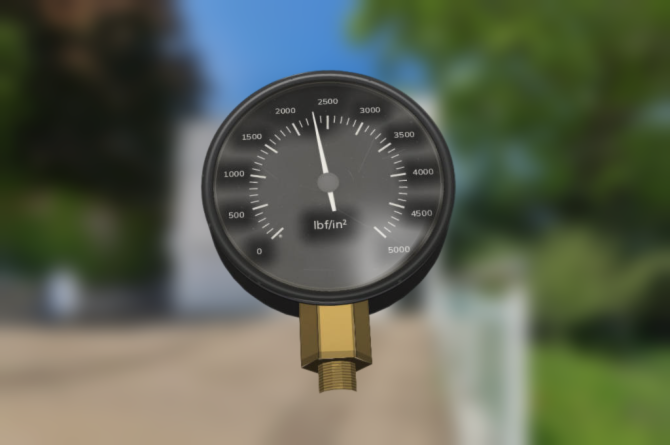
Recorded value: 2300 psi
